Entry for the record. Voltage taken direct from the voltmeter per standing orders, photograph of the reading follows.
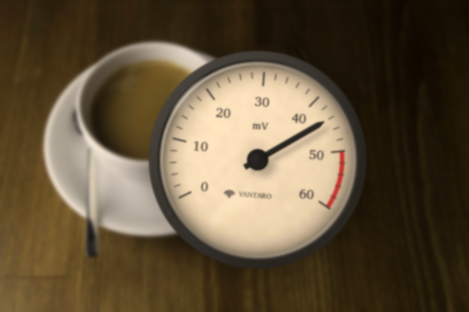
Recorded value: 44 mV
